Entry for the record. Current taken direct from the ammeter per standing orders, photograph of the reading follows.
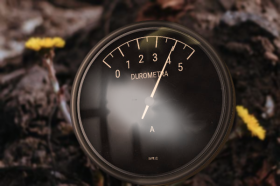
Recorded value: 4 A
